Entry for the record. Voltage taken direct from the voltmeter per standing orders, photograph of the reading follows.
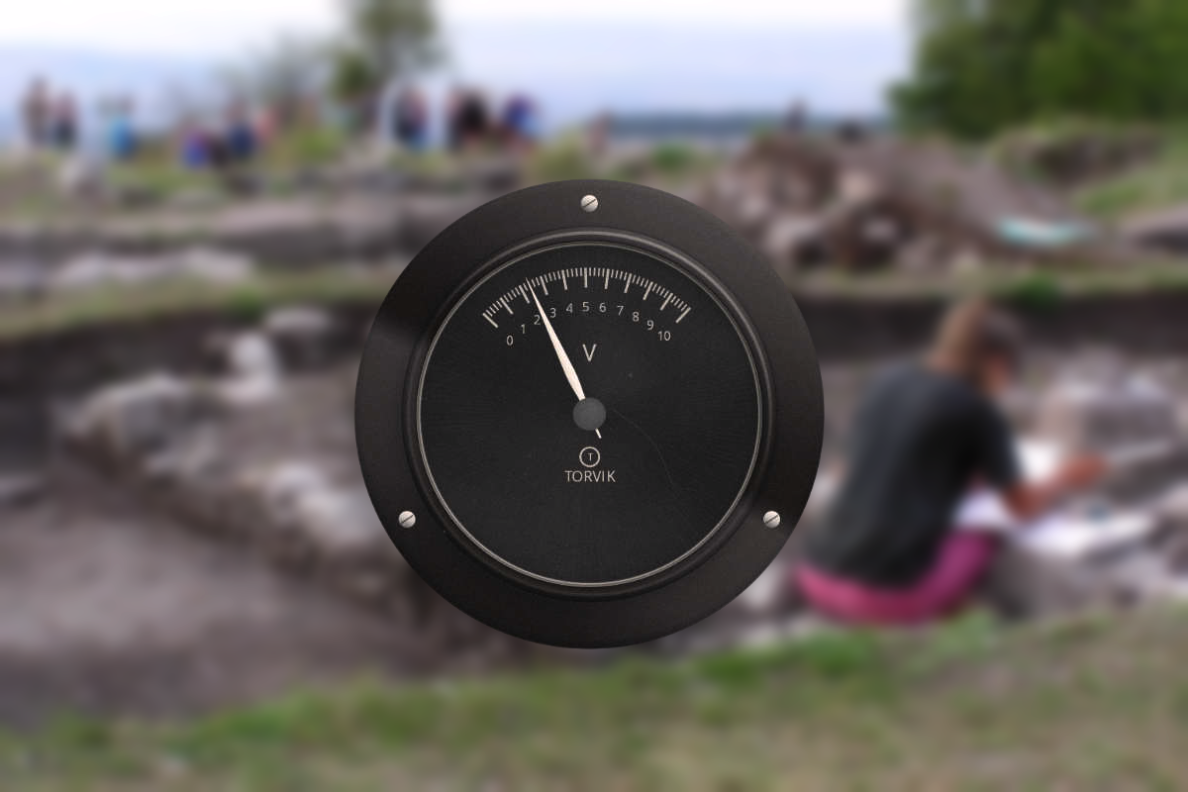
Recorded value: 2.4 V
